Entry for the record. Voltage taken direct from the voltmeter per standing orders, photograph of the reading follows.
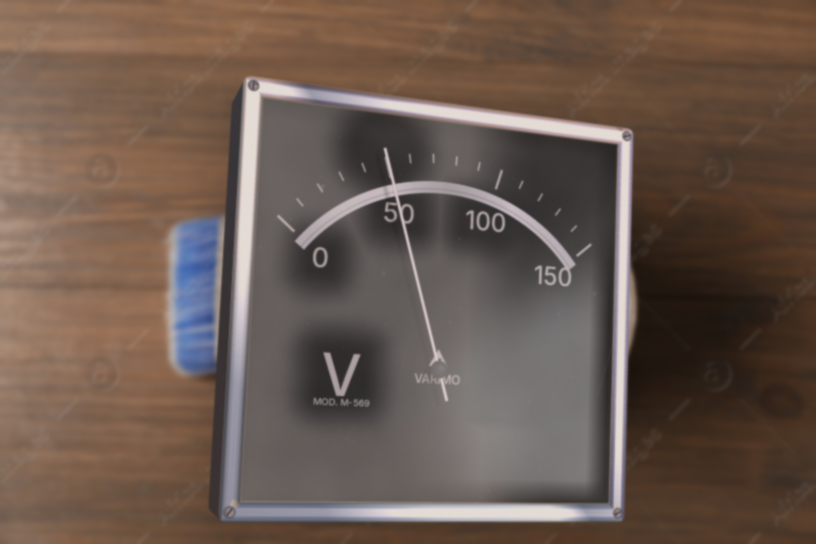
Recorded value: 50 V
